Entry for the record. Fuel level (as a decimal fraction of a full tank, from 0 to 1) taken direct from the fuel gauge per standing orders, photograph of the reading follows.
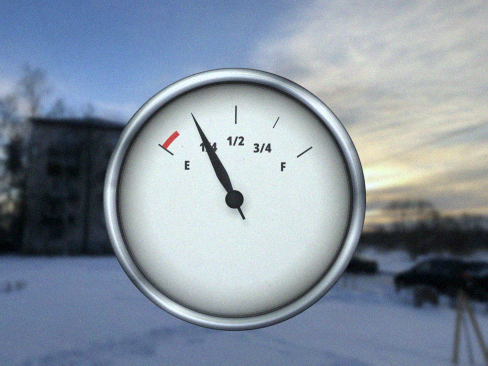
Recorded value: 0.25
